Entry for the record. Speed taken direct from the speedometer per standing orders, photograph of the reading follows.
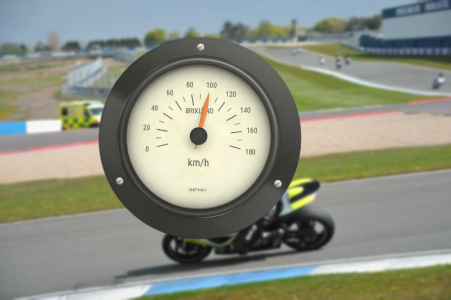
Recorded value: 100 km/h
